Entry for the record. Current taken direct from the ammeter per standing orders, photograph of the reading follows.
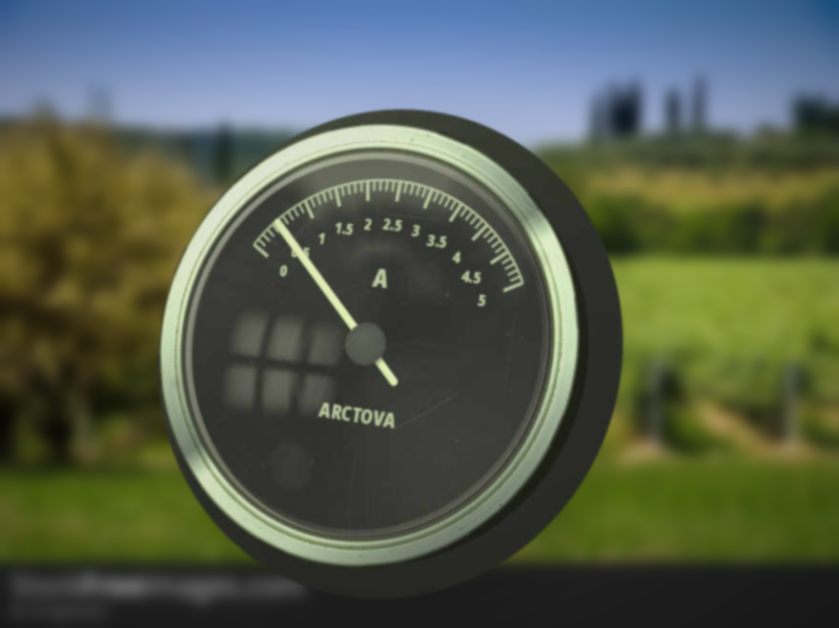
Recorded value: 0.5 A
